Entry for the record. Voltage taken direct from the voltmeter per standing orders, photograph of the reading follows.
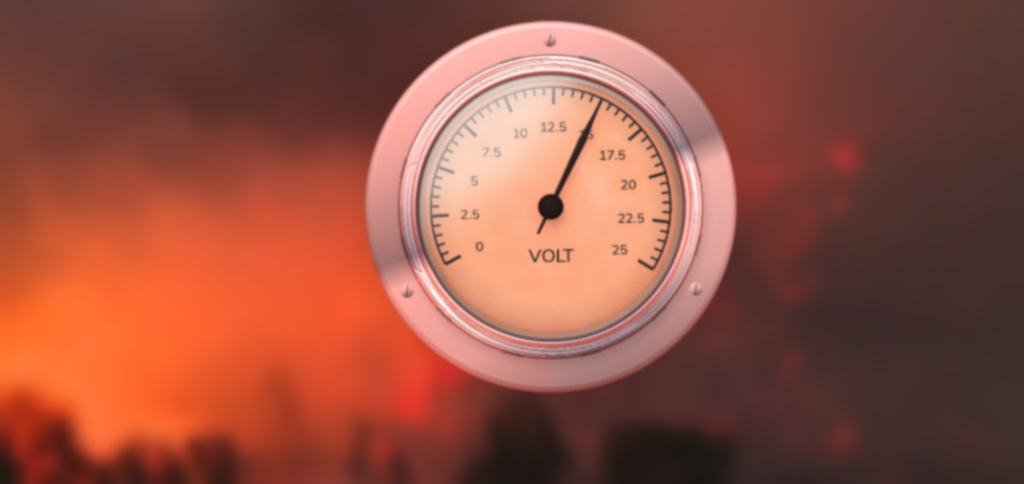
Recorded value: 15 V
